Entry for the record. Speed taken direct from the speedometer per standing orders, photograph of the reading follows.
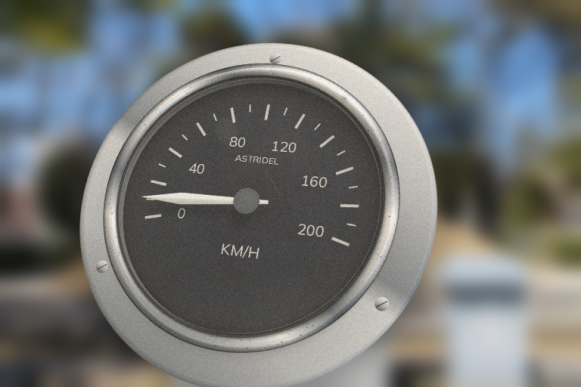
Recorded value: 10 km/h
